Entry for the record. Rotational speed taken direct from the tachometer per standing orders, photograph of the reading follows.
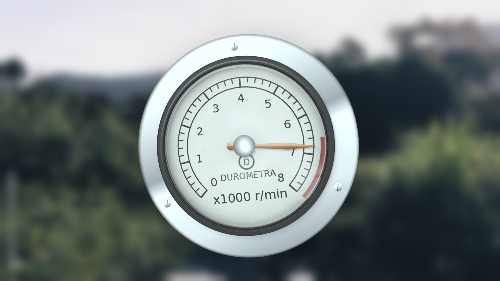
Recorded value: 6800 rpm
